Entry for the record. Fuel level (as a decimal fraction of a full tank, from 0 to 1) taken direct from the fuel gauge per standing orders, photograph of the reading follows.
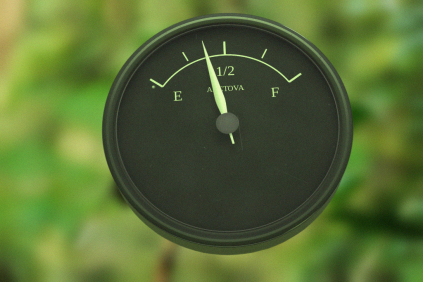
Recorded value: 0.375
